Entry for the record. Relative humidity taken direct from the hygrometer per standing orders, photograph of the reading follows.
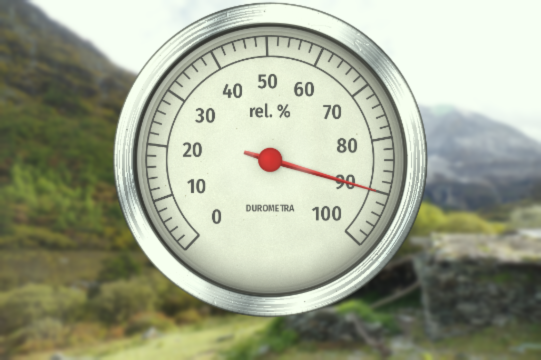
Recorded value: 90 %
